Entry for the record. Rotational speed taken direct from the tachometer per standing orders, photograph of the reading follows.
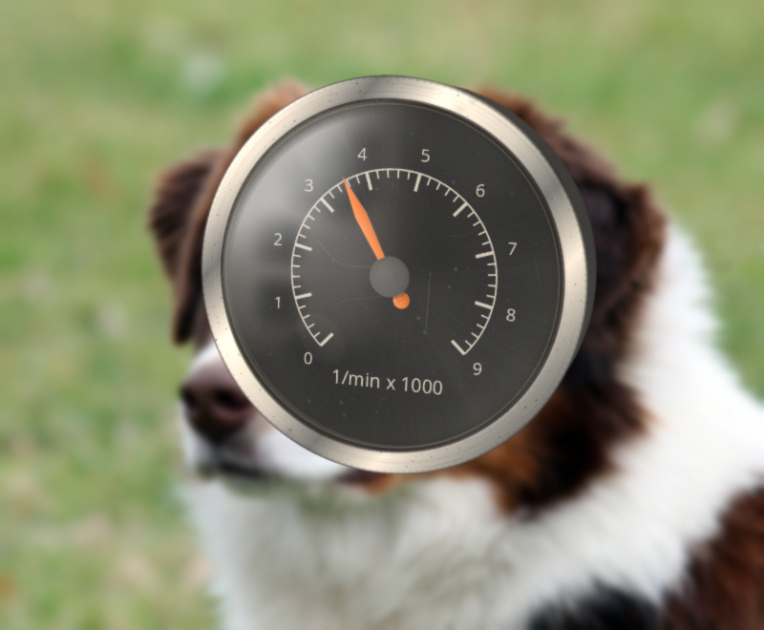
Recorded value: 3600 rpm
